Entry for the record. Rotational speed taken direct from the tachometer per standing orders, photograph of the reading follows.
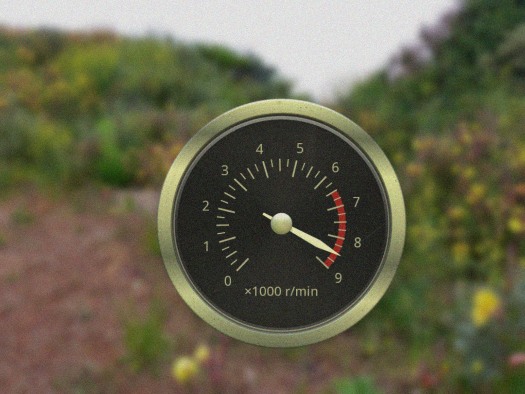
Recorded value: 8500 rpm
